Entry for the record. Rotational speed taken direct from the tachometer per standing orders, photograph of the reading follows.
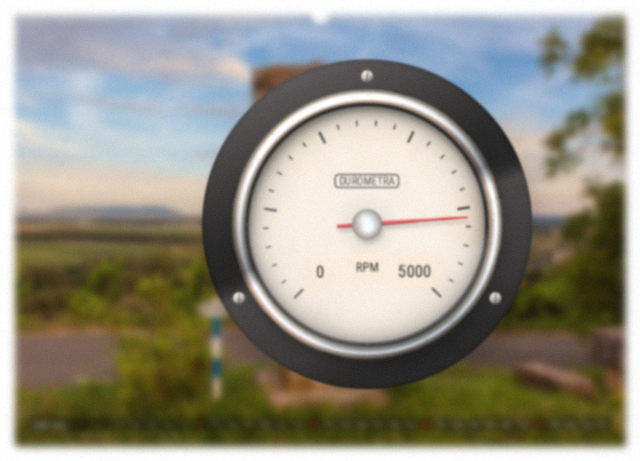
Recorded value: 4100 rpm
